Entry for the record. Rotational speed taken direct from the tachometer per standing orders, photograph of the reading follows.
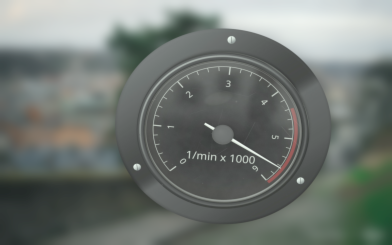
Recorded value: 5600 rpm
